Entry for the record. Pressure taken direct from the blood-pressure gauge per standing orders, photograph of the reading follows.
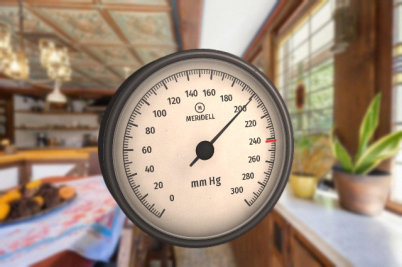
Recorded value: 200 mmHg
